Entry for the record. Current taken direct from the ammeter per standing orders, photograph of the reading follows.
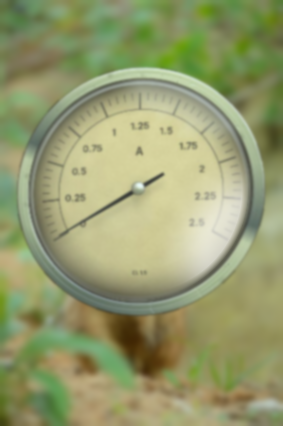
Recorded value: 0 A
